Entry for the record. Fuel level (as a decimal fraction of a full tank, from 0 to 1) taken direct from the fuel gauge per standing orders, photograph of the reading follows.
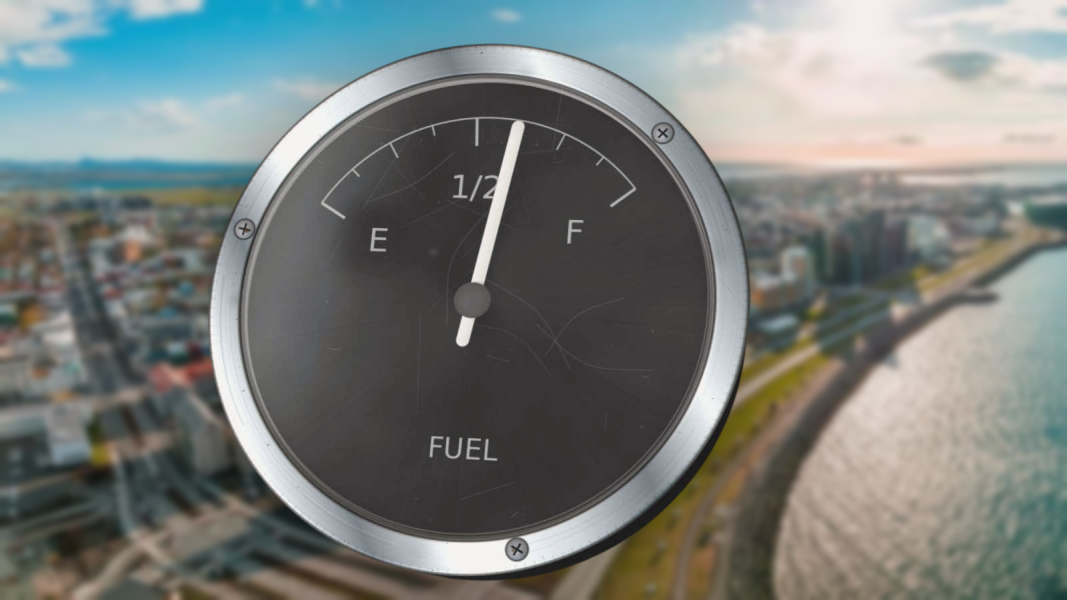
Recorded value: 0.625
